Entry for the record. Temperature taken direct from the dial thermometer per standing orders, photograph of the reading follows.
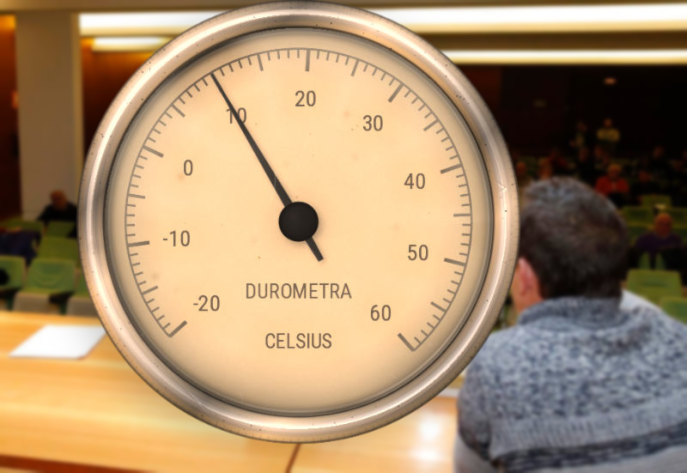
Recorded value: 10 °C
